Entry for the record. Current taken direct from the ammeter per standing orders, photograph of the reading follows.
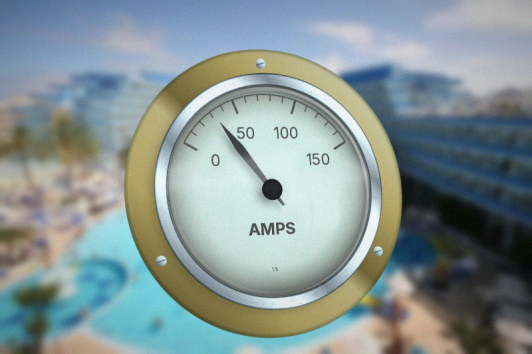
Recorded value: 30 A
